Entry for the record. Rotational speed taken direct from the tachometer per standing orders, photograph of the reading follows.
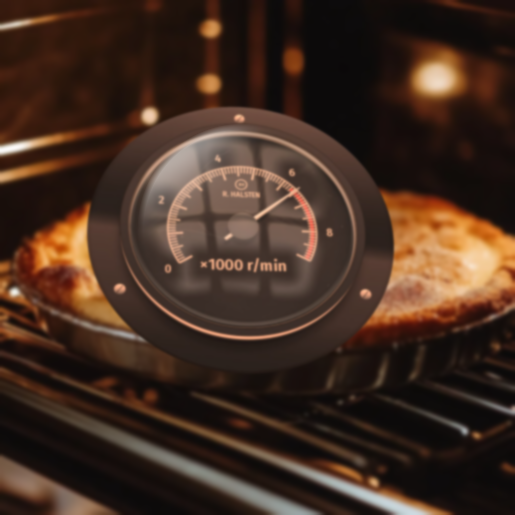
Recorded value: 6500 rpm
